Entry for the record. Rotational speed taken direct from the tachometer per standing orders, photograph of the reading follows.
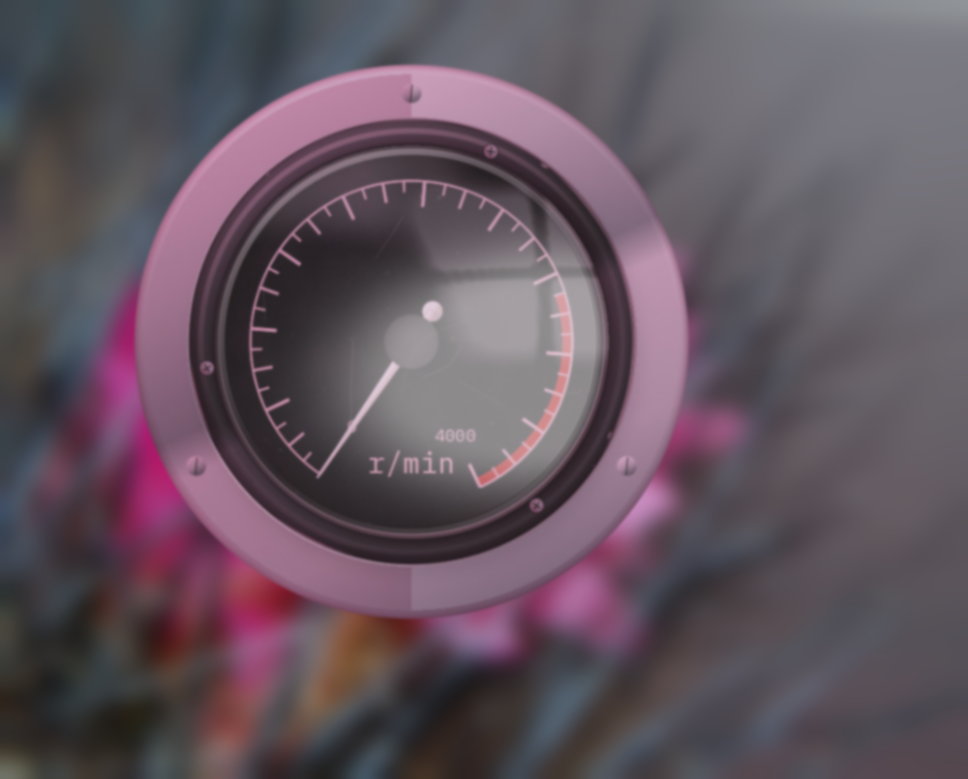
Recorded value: 0 rpm
